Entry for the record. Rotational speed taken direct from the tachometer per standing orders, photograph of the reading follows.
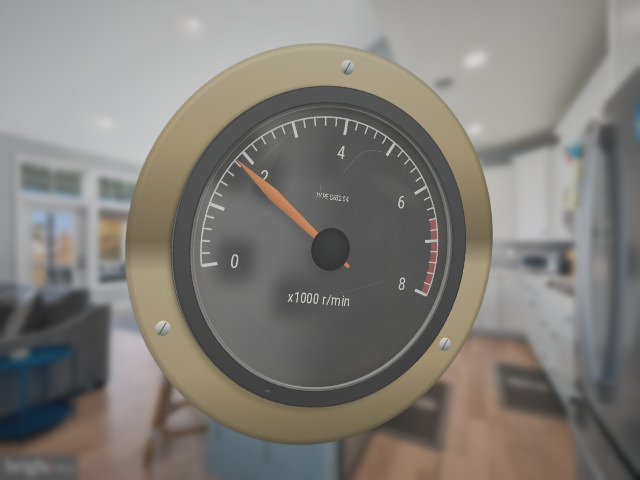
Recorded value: 1800 rpm
